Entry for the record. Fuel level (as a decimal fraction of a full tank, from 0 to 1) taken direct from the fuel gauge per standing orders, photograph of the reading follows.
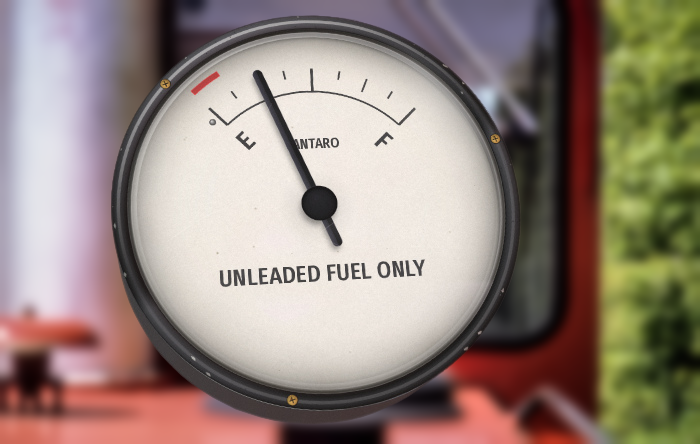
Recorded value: 0.25
